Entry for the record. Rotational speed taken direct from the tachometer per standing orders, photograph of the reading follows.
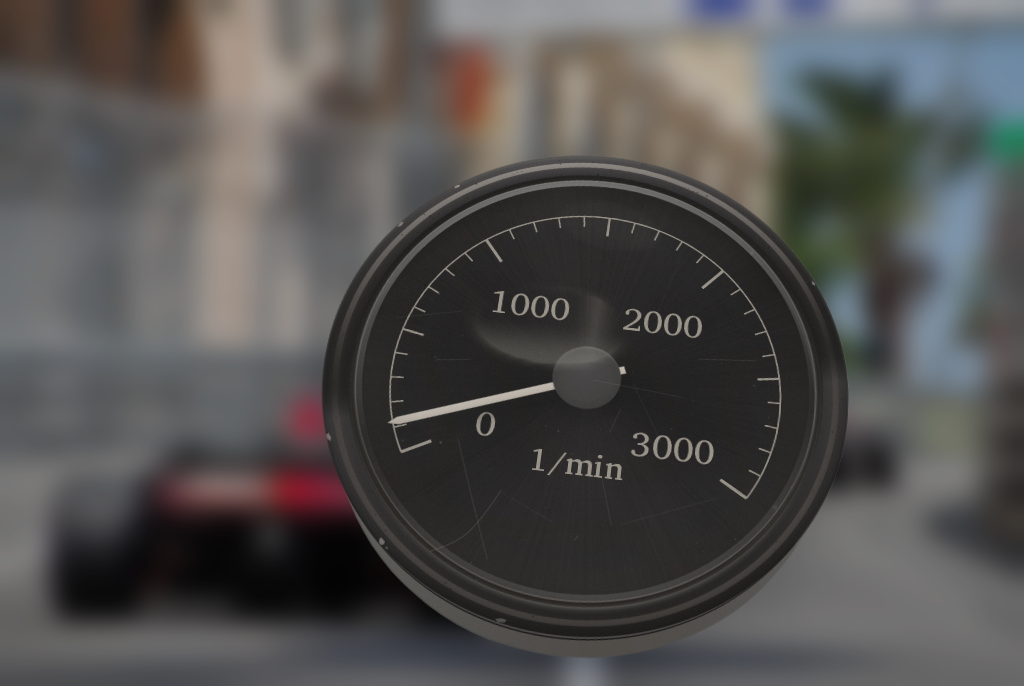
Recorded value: 100 rpm
